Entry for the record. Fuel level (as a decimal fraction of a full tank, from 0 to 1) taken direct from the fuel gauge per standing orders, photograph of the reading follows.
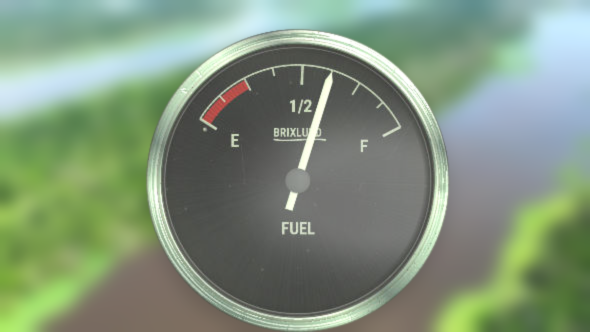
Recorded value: 0.625
